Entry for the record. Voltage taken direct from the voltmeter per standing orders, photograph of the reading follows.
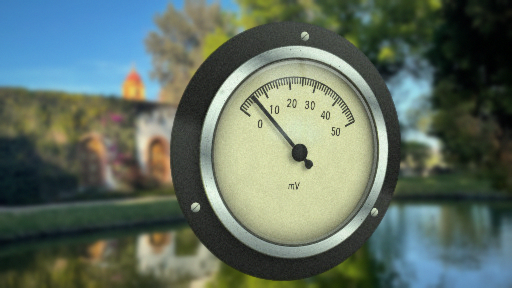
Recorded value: 5 mV
